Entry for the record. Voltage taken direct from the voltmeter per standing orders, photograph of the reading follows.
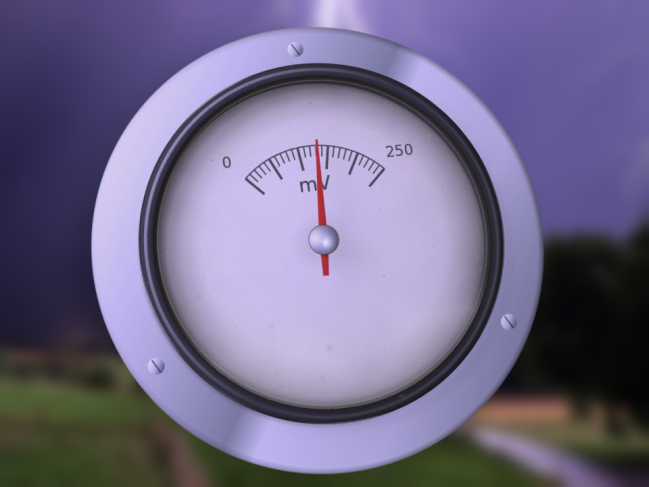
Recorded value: 130 mV
